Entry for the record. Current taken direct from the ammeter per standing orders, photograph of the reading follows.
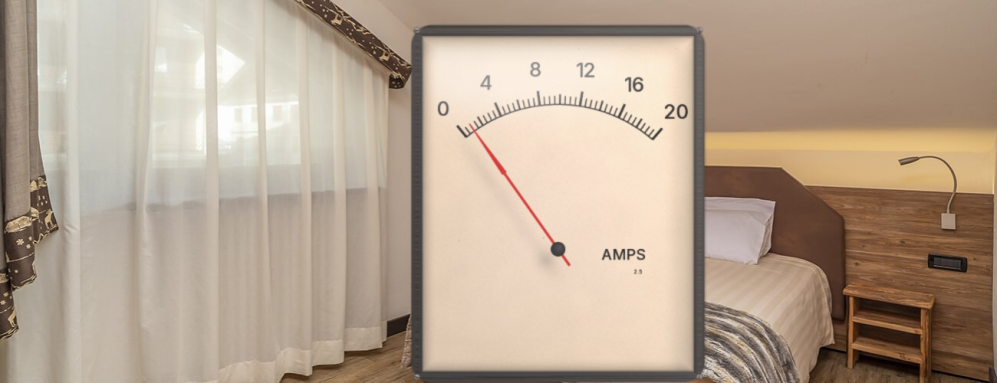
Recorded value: 1 A
